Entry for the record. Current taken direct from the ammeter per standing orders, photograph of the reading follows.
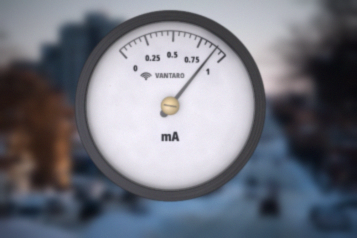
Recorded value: 0.9 mA
